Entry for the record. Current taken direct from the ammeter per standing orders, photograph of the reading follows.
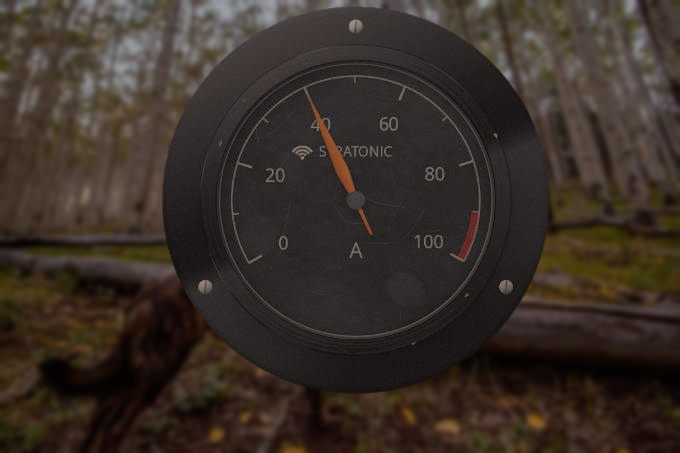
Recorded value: 40 A
